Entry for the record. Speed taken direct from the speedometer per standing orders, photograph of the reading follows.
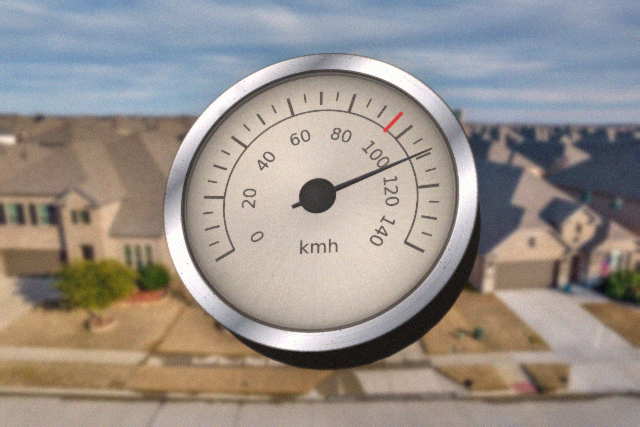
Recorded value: 110 km/h
